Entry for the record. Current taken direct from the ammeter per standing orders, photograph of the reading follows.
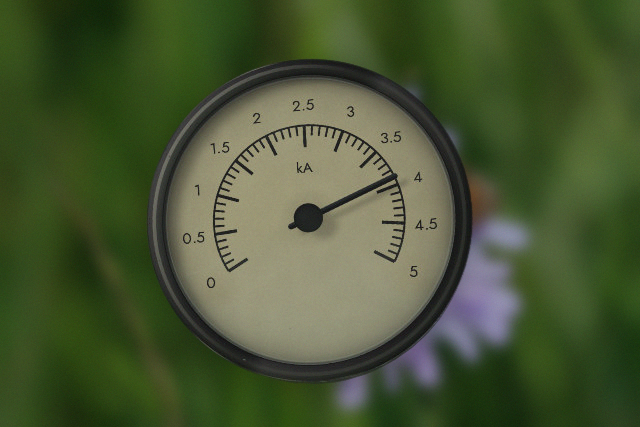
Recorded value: 3.9 kA
